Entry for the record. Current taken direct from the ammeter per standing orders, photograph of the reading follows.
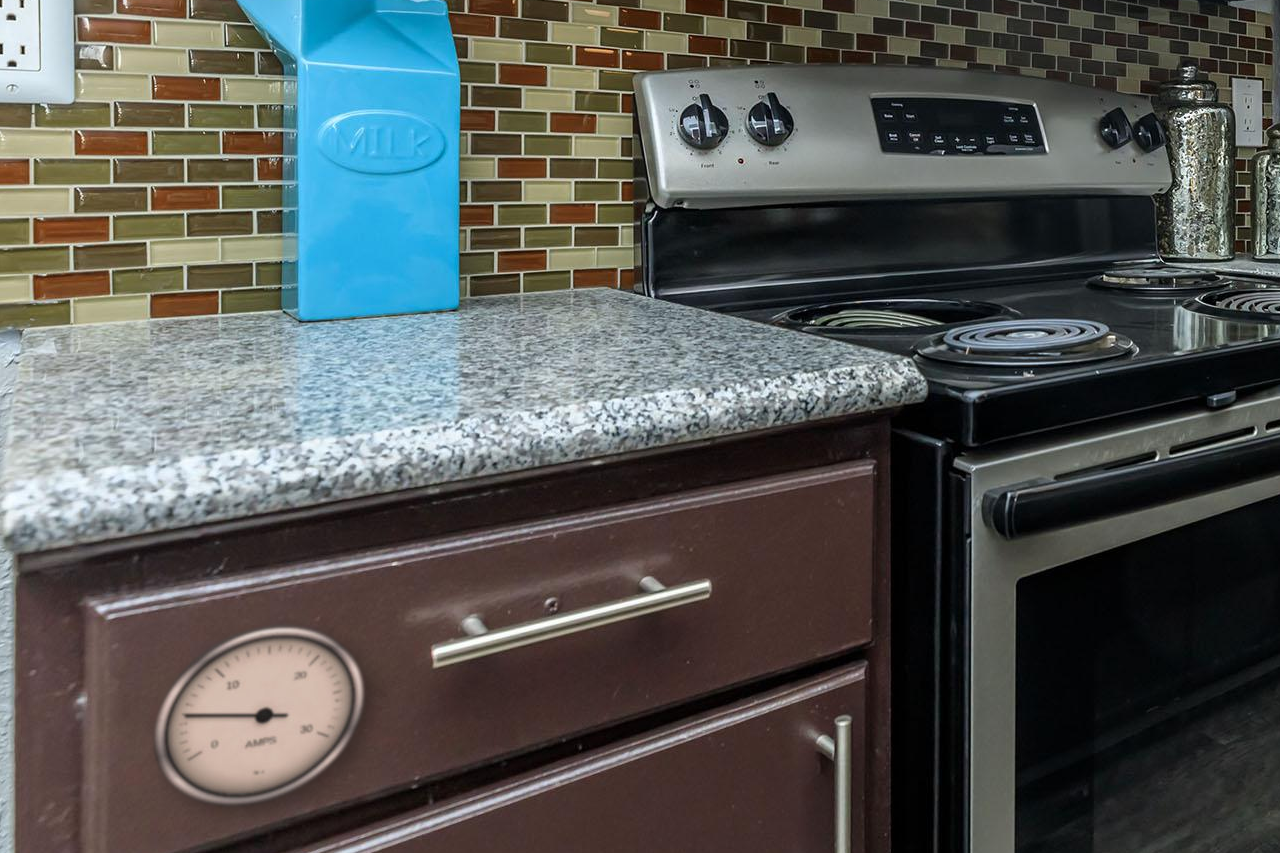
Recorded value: 5 A
